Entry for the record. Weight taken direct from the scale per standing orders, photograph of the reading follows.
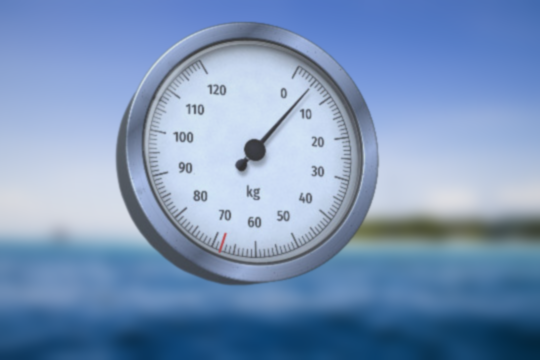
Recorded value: 5 kg
